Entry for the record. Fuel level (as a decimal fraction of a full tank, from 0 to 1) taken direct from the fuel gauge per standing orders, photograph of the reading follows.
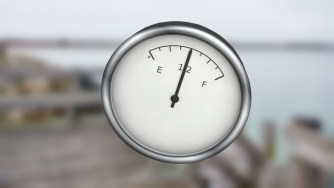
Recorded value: 0.5
